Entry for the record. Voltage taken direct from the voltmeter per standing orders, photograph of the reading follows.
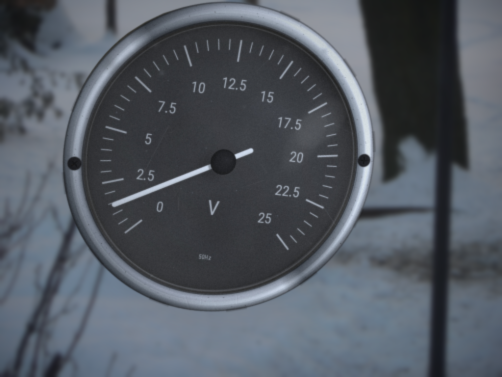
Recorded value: 1.5 V
